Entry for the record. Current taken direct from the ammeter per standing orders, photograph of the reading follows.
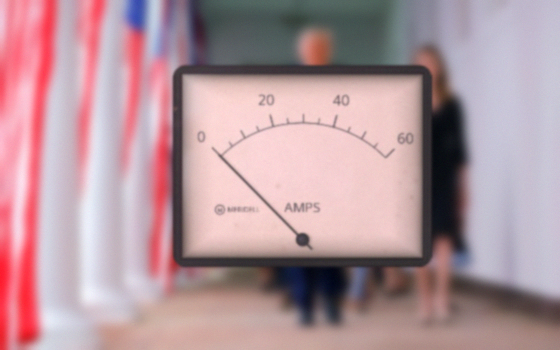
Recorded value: 0 A
